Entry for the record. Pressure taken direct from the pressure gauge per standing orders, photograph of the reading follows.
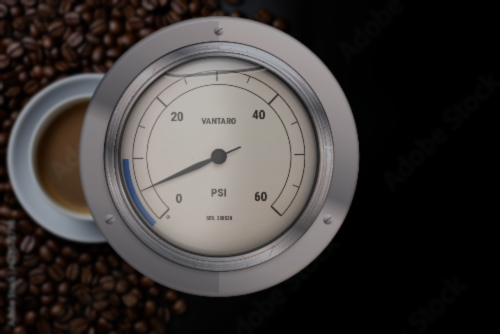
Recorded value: 5 psi
